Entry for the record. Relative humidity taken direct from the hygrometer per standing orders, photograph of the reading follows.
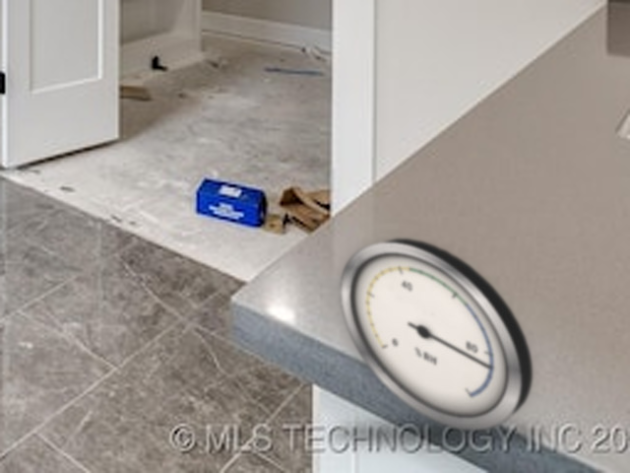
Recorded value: 84 %
